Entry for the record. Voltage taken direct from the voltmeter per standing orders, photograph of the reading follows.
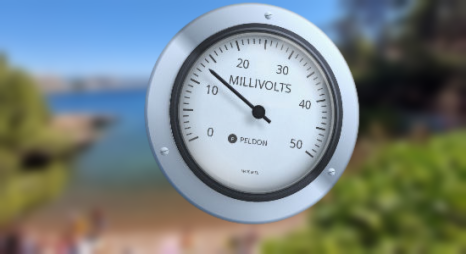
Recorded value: 13 mV
